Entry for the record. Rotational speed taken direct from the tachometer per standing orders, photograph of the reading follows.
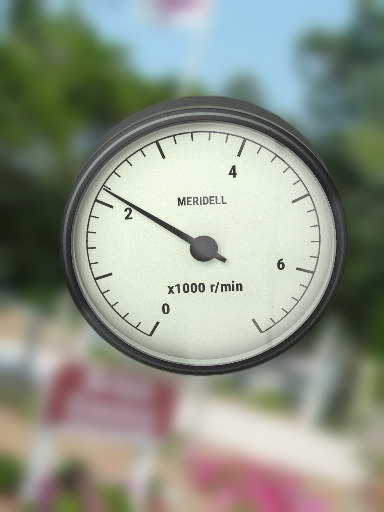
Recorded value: 2200 rpm
